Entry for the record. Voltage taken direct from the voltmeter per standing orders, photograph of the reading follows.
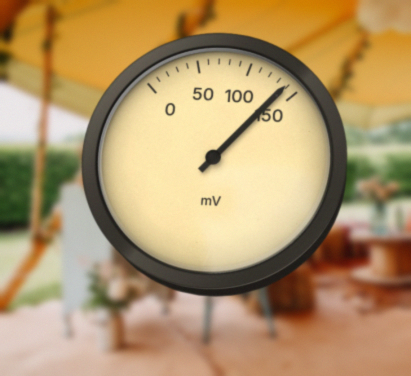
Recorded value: 140 mV
